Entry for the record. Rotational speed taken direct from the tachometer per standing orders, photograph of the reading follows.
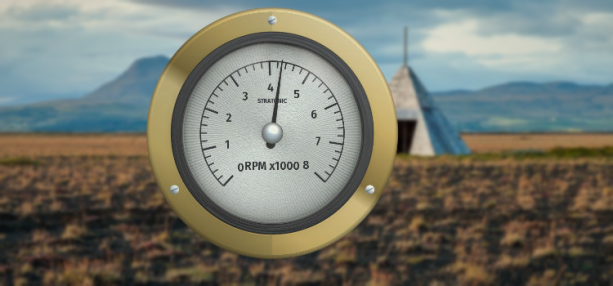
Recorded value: 4300 rpm
